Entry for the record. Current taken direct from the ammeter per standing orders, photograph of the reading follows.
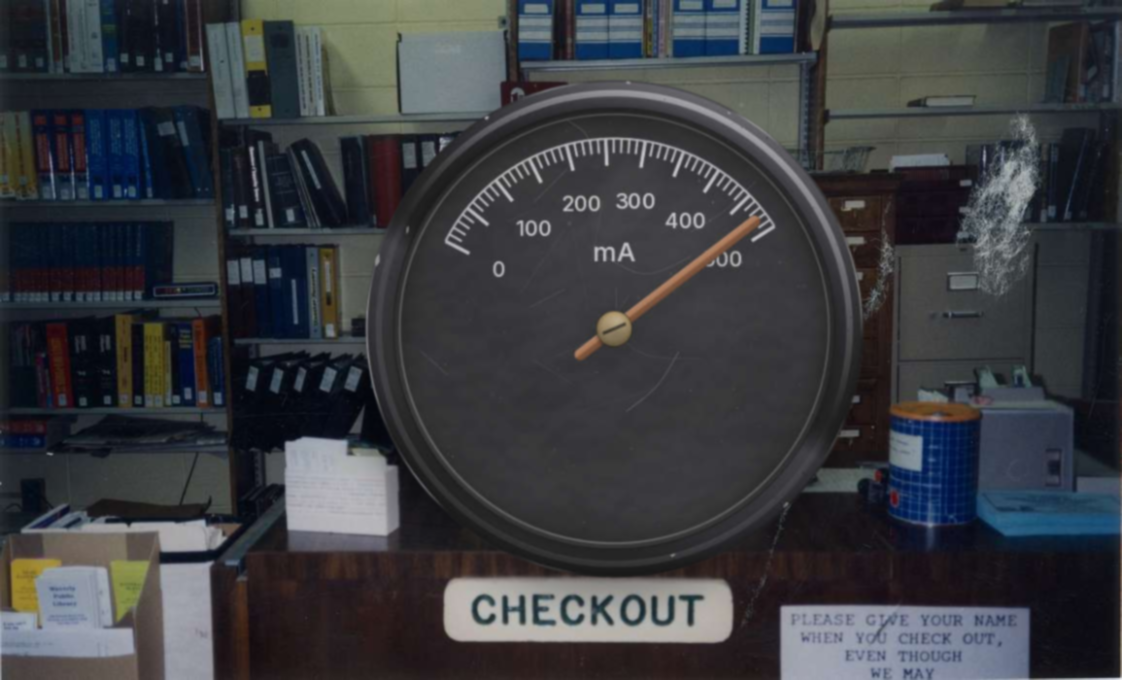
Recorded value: 480 mA
